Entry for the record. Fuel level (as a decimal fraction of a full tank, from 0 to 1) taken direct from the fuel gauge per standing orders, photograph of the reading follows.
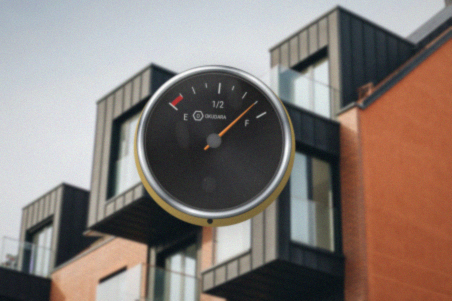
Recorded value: 0.875
